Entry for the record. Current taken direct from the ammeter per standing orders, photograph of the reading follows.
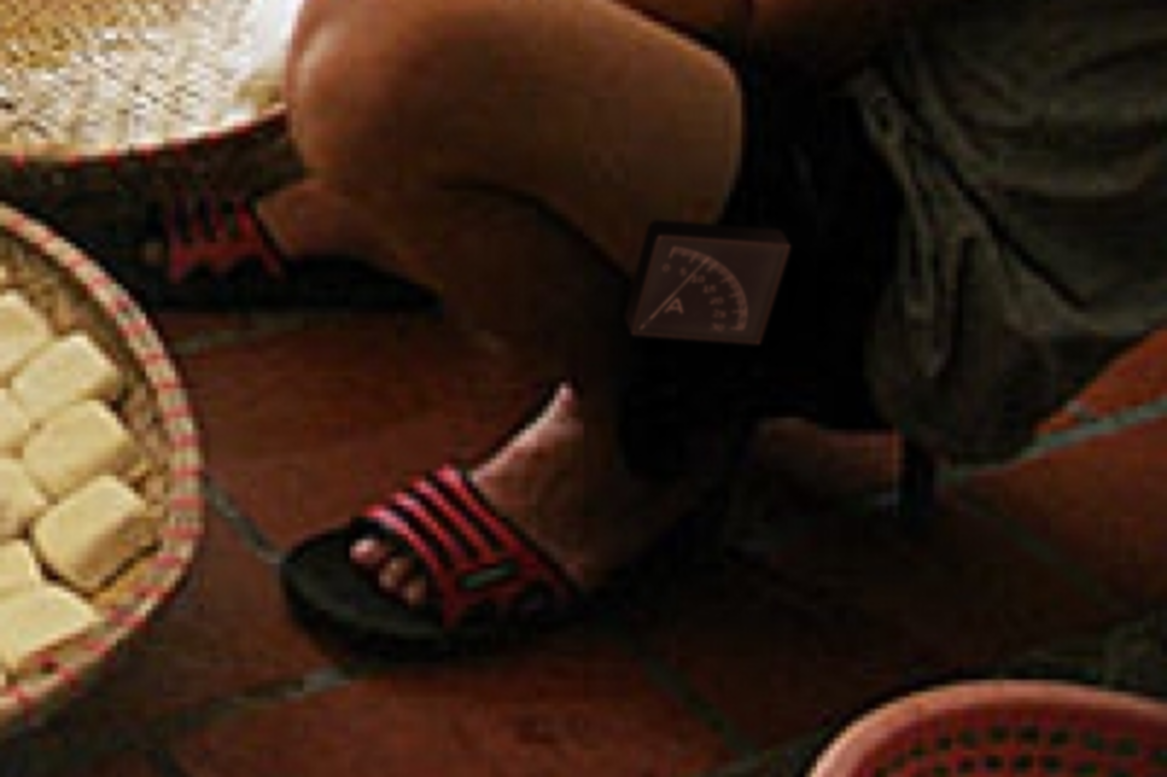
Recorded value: 7.5 A
